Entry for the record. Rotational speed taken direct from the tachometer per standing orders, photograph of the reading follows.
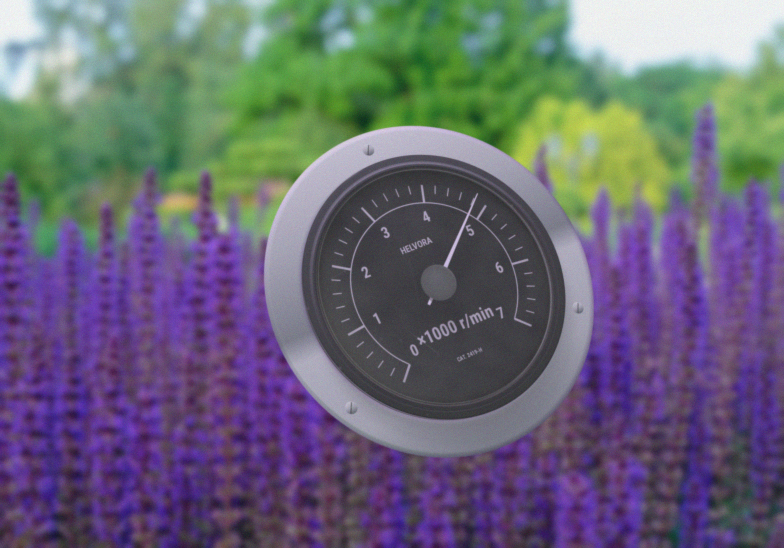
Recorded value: 4800 rpm
